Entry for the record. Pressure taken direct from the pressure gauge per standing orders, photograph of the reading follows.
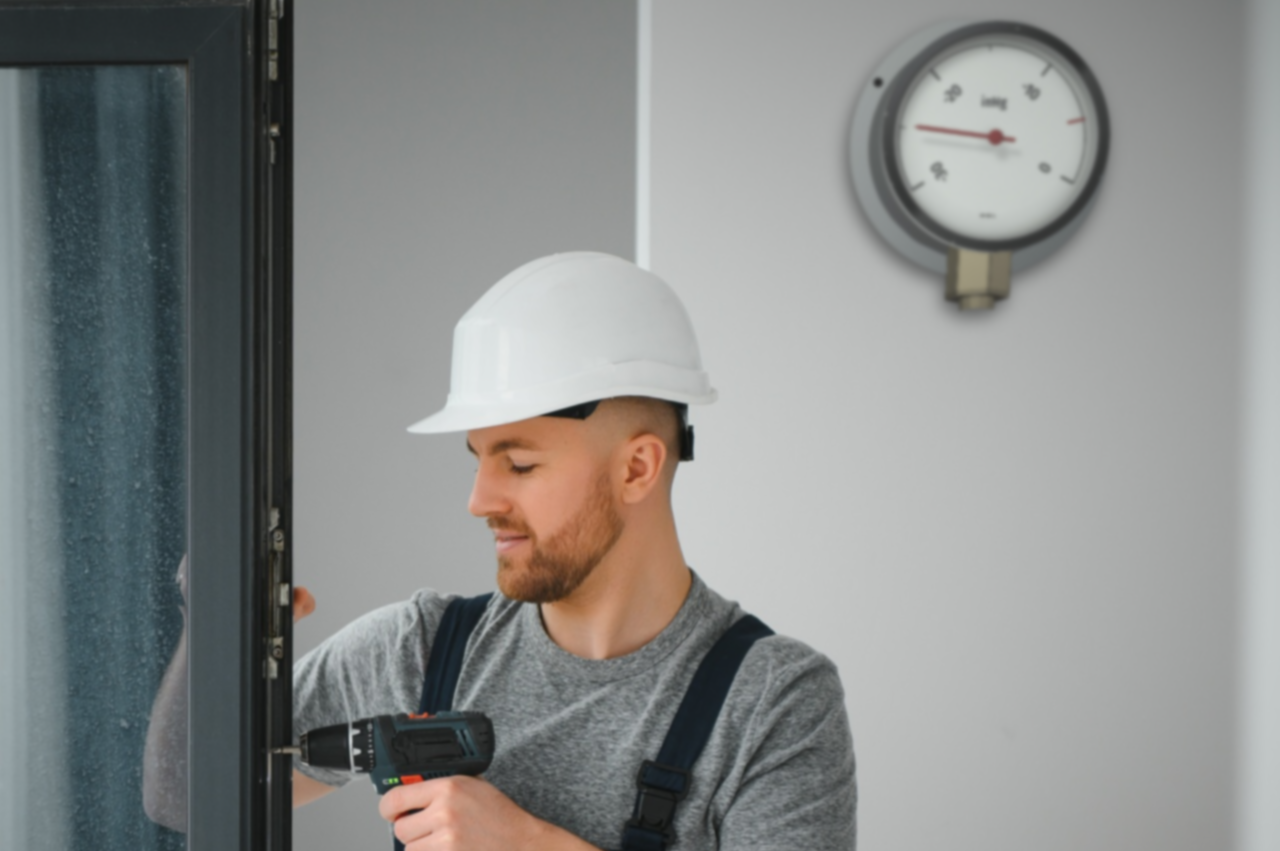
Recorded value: -25 inHg
